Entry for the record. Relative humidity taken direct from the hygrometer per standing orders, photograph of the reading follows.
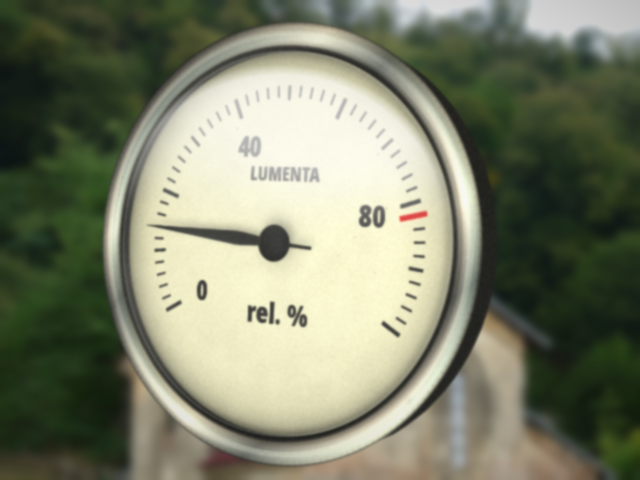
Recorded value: 14 %
